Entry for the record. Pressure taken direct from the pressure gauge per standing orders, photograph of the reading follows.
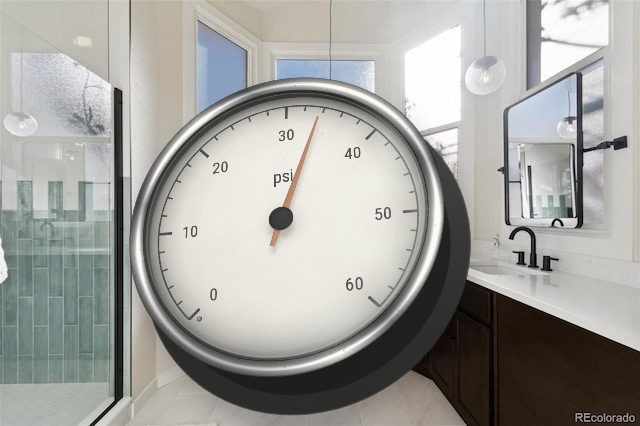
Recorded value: 34 psi
